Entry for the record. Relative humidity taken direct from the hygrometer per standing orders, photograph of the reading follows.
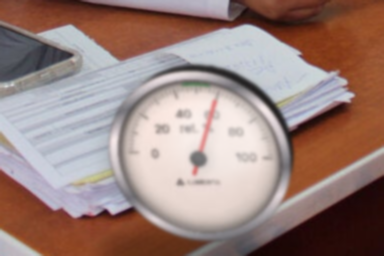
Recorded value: 60 %
